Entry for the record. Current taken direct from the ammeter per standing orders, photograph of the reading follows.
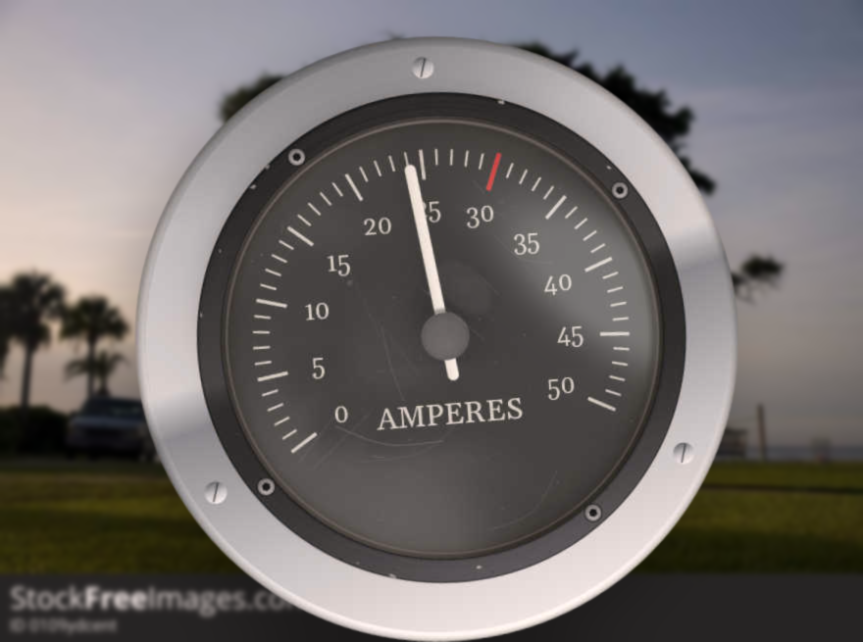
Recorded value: 24 A
